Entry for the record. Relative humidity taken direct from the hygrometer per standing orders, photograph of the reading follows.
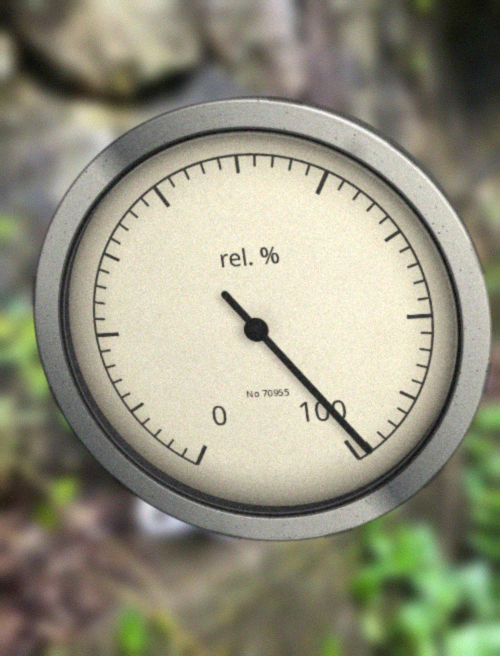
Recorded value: 98 %
